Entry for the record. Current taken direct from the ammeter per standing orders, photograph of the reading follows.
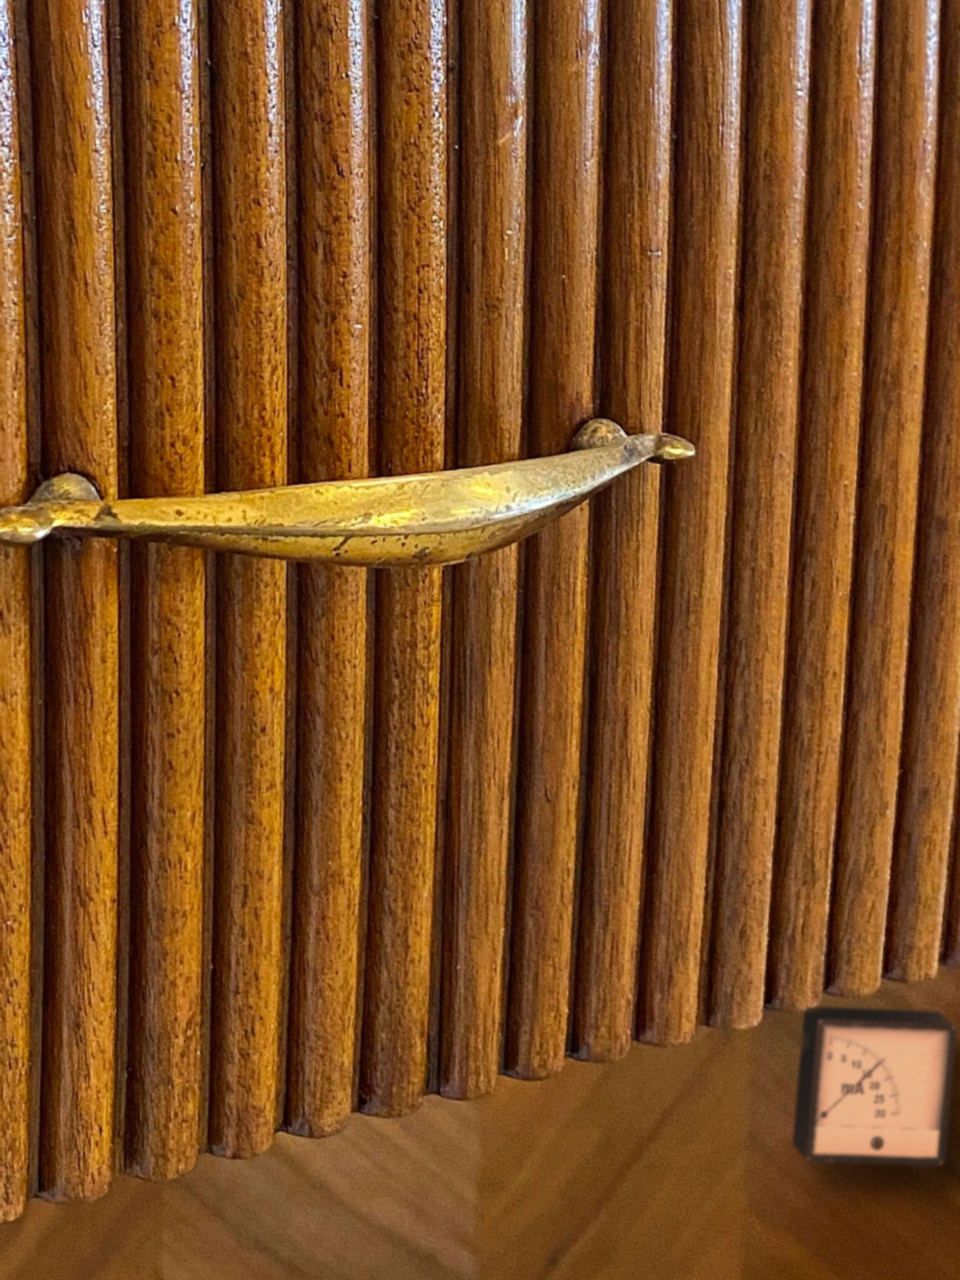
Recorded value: 15 mA
